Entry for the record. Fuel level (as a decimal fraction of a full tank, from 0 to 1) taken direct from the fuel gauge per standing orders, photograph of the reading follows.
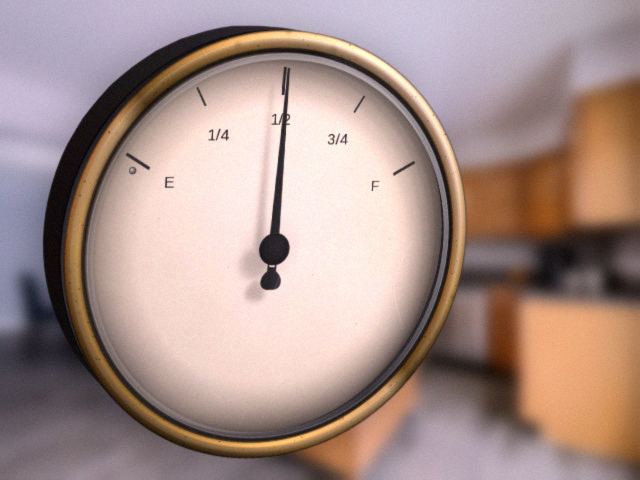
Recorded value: 0.5
